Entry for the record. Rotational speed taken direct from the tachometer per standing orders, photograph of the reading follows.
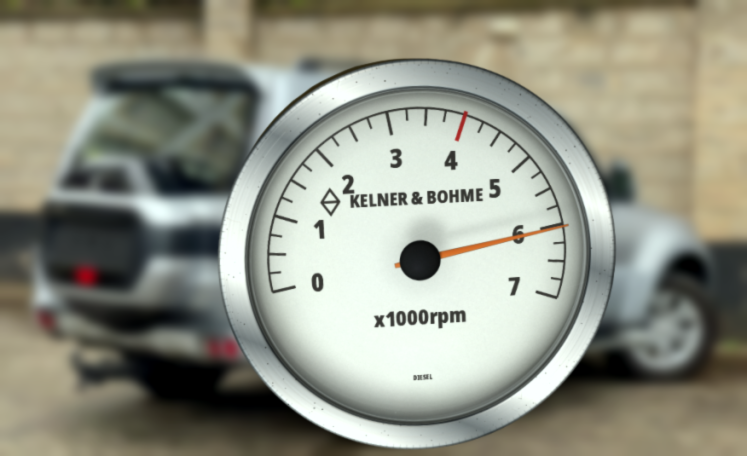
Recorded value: 6000 rpm
